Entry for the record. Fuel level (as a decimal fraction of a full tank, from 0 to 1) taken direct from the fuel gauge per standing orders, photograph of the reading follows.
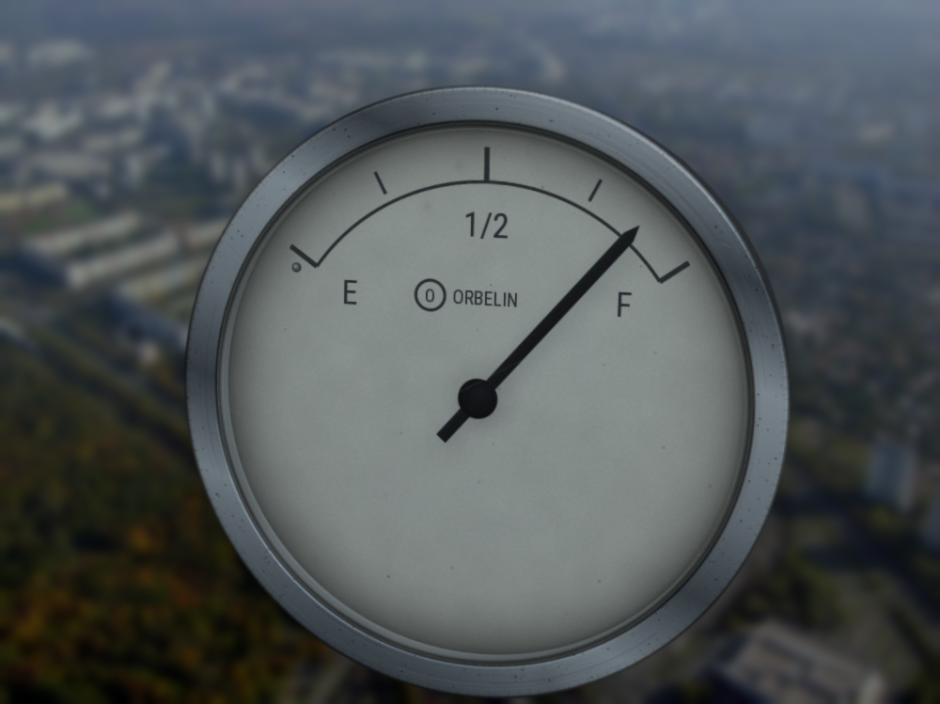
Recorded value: 0.875
